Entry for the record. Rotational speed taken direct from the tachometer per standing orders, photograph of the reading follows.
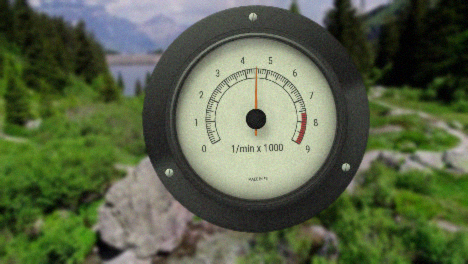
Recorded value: 4500 rpm
